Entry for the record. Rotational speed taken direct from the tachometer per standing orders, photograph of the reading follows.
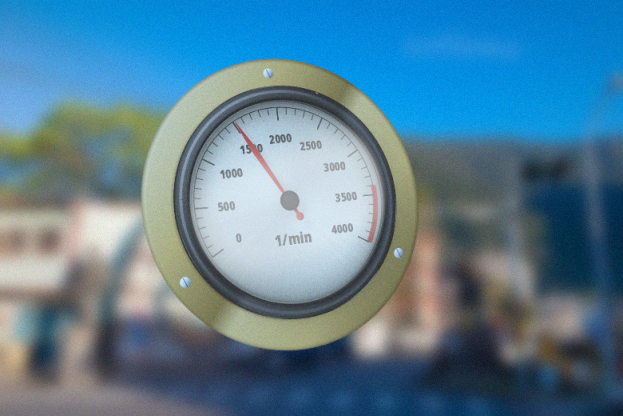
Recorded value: 1500 rpm
